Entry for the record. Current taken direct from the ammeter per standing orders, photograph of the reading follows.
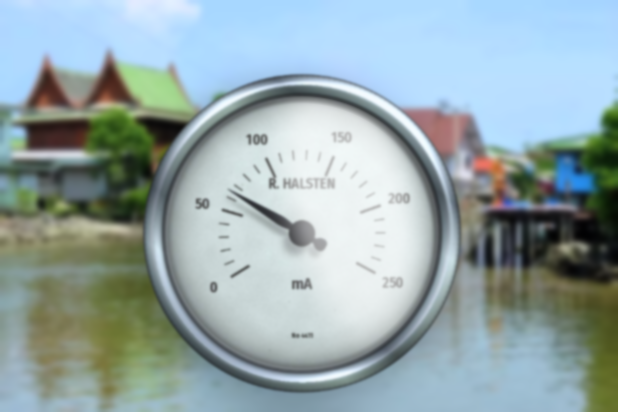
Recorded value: 65 mA
